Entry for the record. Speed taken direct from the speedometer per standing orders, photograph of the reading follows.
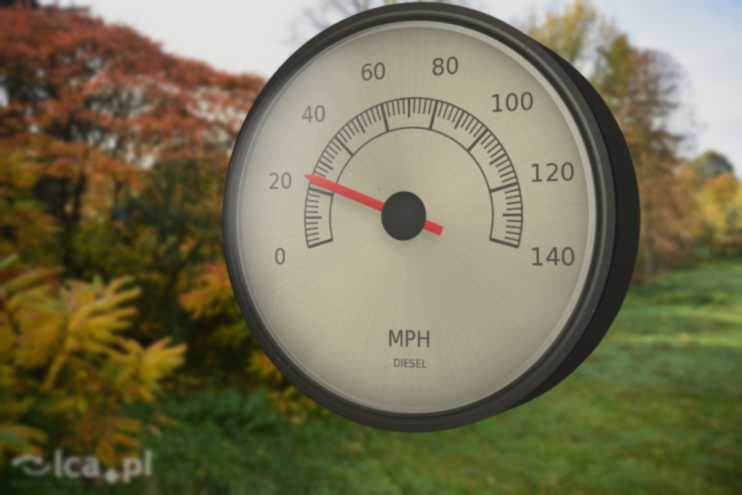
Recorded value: 24 mph
